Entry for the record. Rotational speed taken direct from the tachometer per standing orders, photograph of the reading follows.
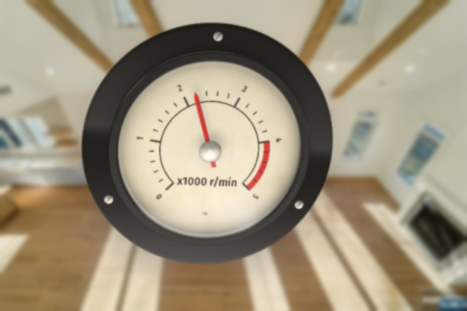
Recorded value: 2200 rpm
